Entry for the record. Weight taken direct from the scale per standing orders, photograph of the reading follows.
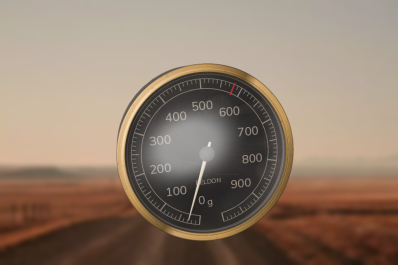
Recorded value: 30 g
